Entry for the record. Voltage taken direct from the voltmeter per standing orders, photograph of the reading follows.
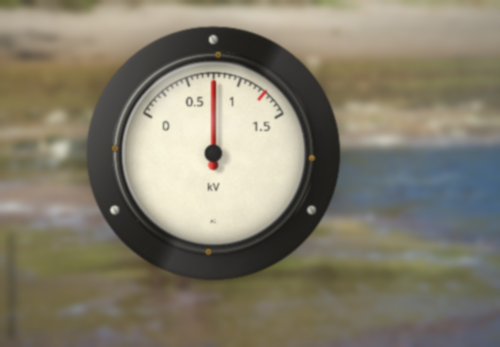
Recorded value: 0.75 kV
